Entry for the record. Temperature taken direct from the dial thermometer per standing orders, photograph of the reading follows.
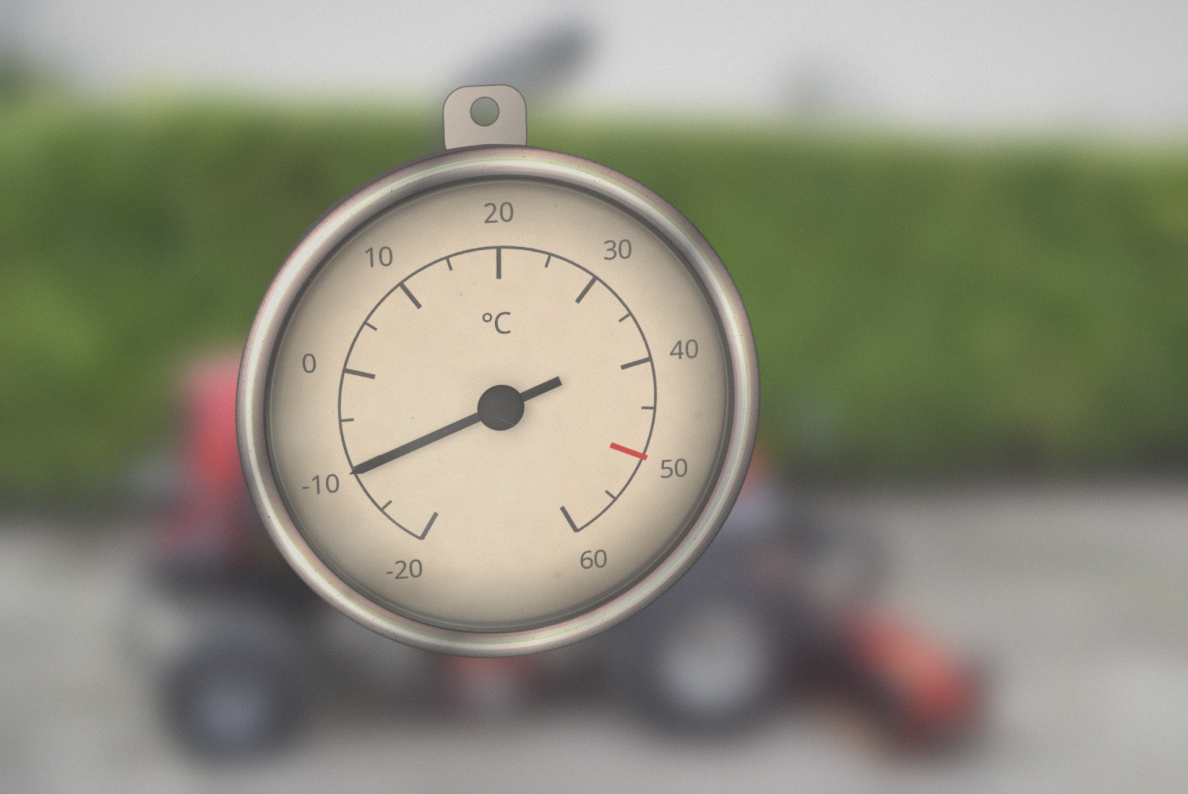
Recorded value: -10 °C
